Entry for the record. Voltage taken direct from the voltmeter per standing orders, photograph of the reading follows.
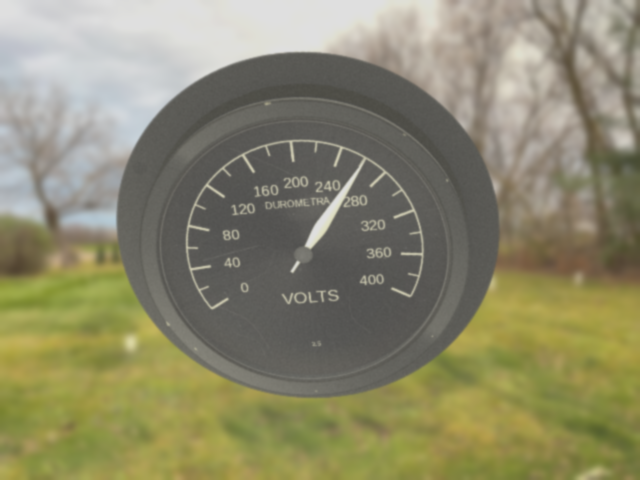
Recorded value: 260 V
